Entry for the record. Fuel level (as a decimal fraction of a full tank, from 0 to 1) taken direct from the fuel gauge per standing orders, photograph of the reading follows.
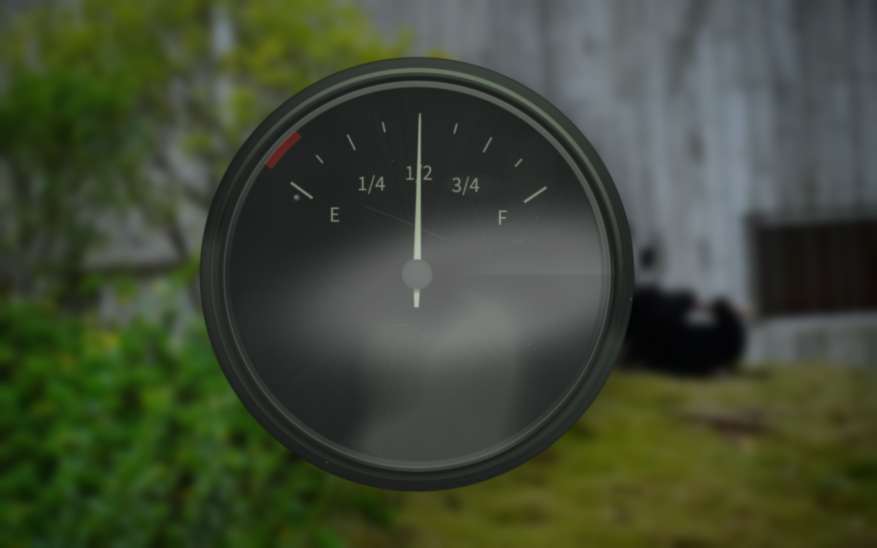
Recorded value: 0.5
